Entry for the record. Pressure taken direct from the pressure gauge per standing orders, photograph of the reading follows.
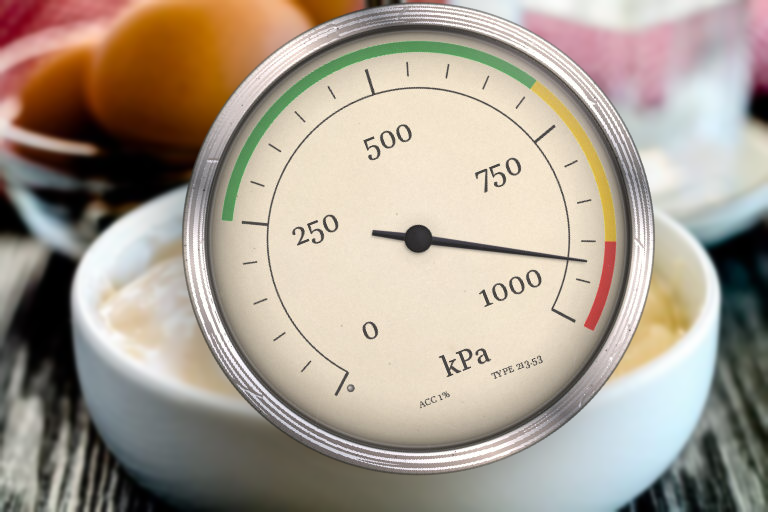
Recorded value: 925 kPa
